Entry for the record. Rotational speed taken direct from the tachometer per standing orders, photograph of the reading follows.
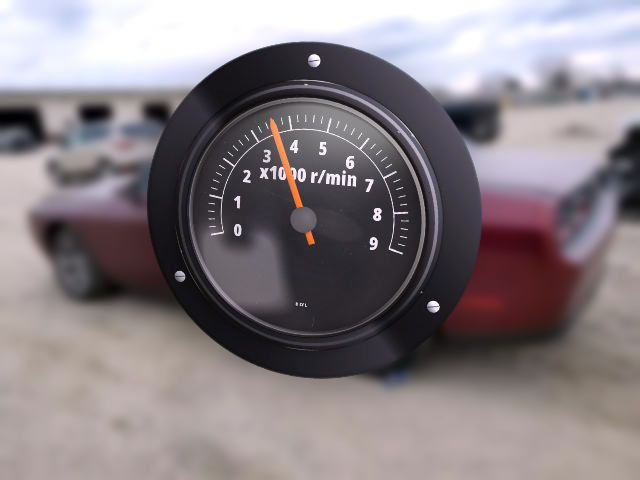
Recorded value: 3600 rpm
